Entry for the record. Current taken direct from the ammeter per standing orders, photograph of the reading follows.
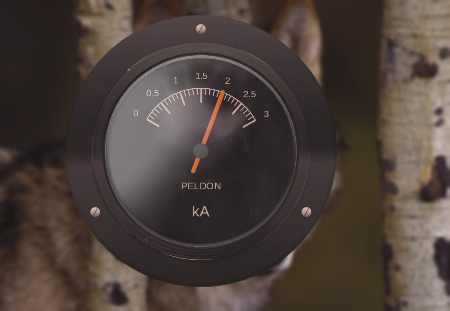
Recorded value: 2 kA
